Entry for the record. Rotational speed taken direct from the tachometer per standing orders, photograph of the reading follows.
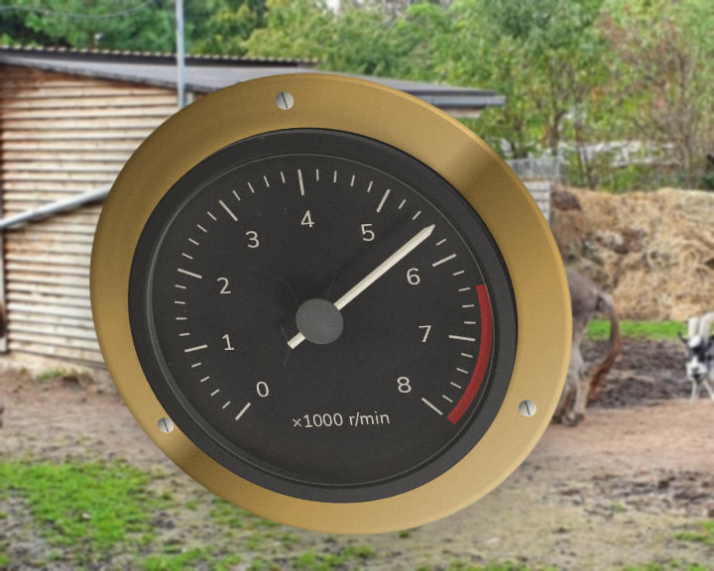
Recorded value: 5600 rpm
